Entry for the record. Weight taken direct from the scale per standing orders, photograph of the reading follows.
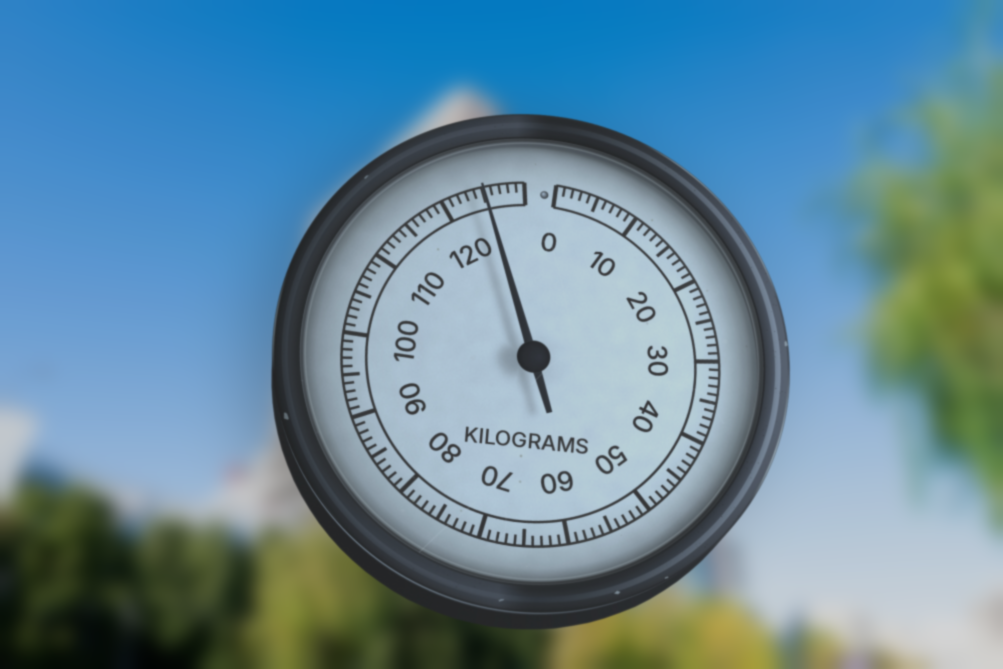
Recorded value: 125 kg
